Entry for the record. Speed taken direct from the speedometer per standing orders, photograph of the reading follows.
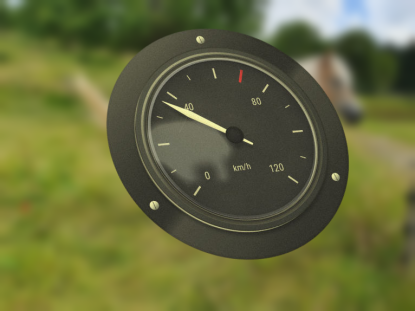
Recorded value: 35 km/h
